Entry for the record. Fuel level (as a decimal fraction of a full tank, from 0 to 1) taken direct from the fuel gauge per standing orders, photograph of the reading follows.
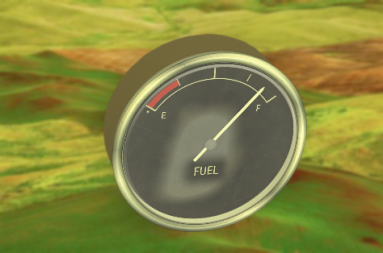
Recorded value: 0.875
